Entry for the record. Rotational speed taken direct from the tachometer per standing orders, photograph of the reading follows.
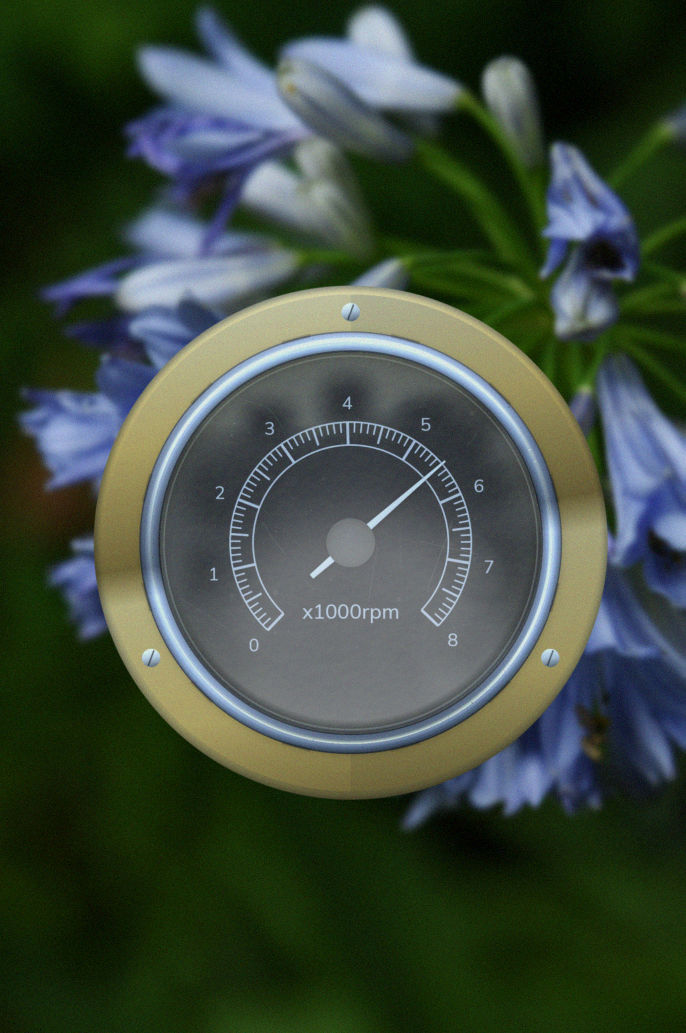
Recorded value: 5500 rpm
